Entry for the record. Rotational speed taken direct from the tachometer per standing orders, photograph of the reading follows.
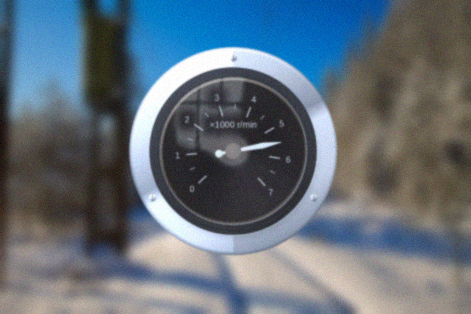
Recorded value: 5500 rpm
